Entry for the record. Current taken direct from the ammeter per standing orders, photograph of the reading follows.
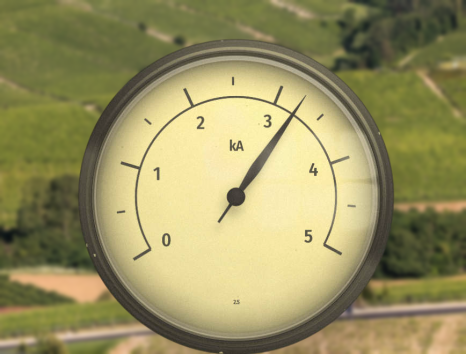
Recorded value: 3.25 kA
